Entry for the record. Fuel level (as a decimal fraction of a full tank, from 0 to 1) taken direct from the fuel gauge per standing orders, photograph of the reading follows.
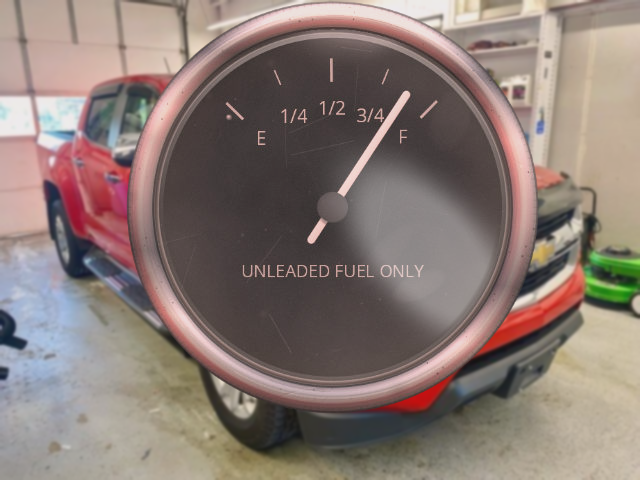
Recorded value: 0.875
